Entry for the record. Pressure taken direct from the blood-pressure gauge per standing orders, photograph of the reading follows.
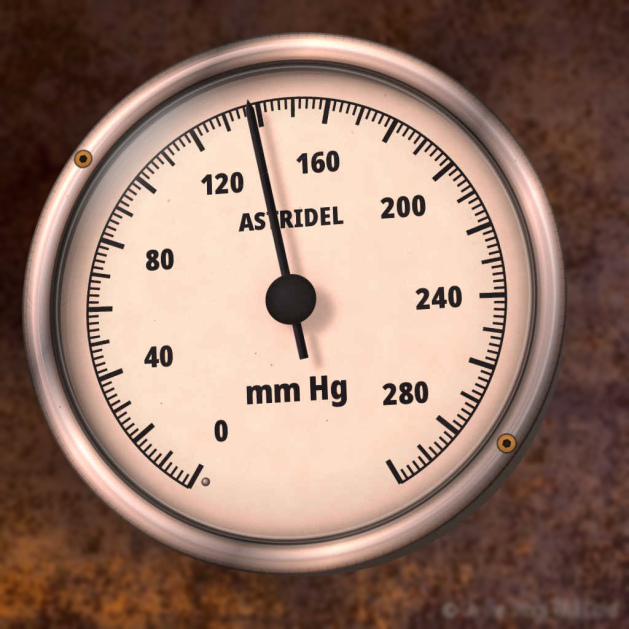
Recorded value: 138 mmHg
